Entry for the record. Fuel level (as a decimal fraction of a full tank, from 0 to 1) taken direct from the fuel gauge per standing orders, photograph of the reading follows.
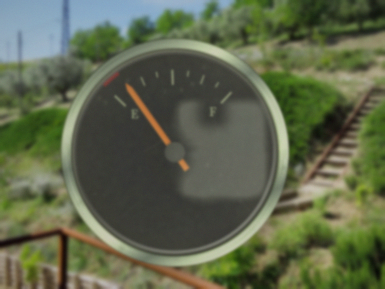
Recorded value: 0.125
